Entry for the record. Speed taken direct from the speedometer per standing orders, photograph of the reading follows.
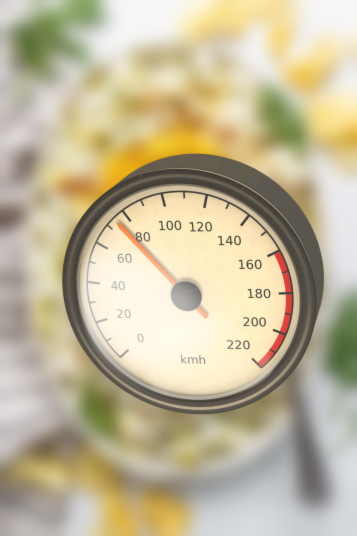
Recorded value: 75 km/h
